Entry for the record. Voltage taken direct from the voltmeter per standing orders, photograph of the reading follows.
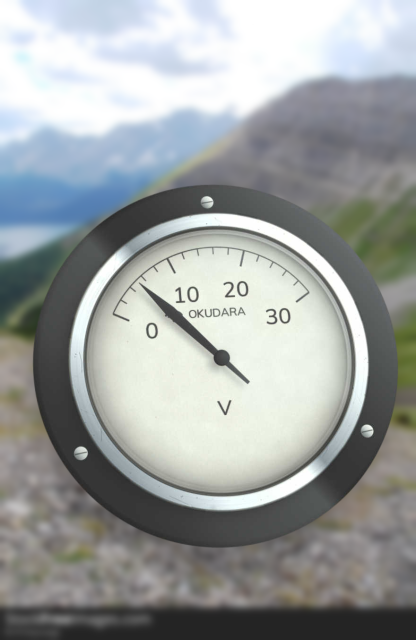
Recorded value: 5 V
